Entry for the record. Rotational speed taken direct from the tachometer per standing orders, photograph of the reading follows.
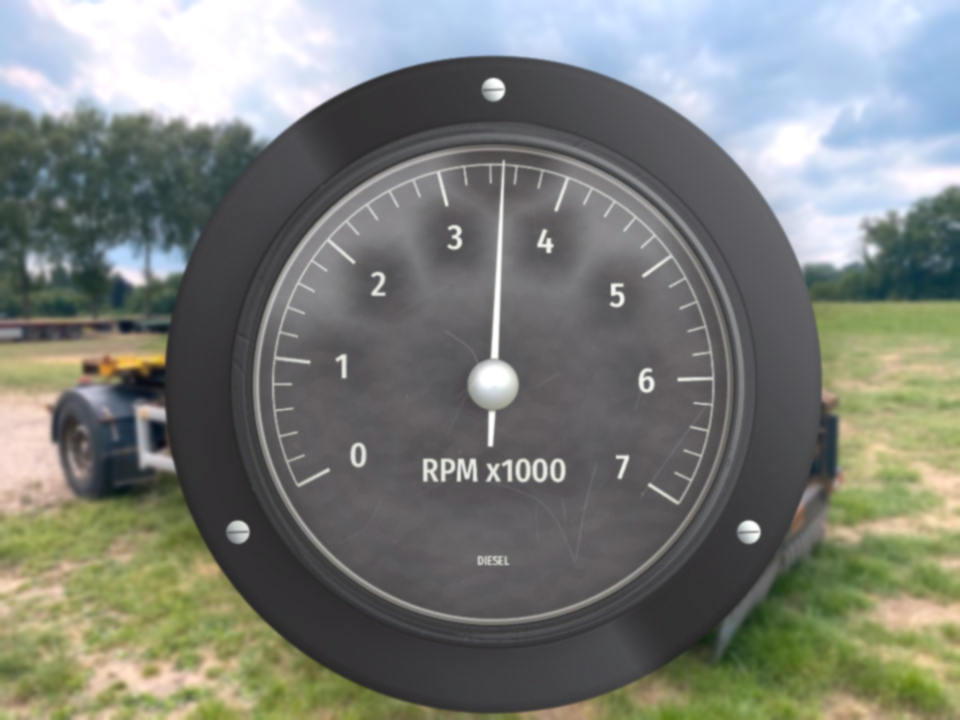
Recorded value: 3500 rpm
